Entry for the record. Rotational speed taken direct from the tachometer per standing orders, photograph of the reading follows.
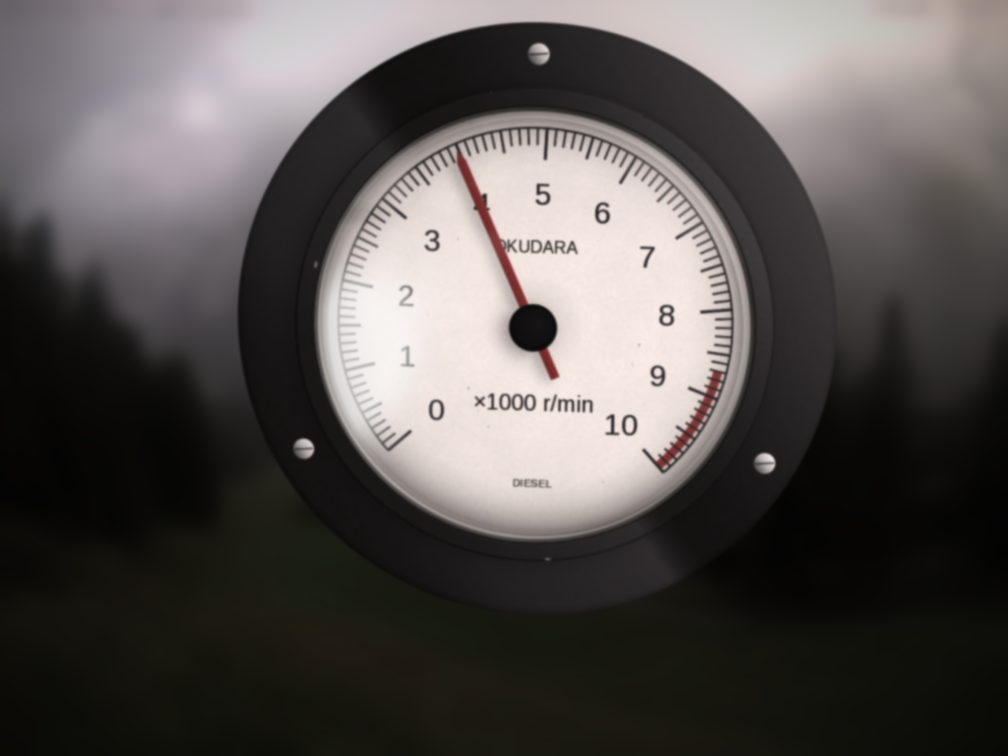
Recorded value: 4000 rpm
